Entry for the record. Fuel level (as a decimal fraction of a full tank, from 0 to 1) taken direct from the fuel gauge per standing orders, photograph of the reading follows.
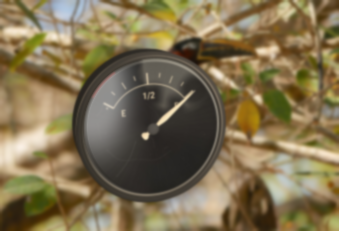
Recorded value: 1
